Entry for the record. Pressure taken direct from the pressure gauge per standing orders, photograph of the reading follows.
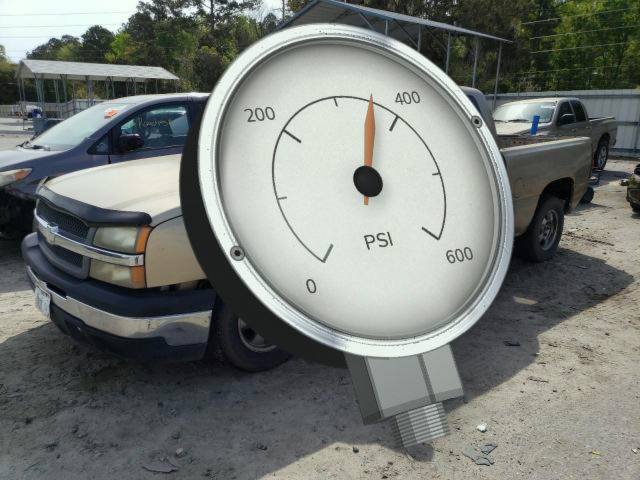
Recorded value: 350 psi
